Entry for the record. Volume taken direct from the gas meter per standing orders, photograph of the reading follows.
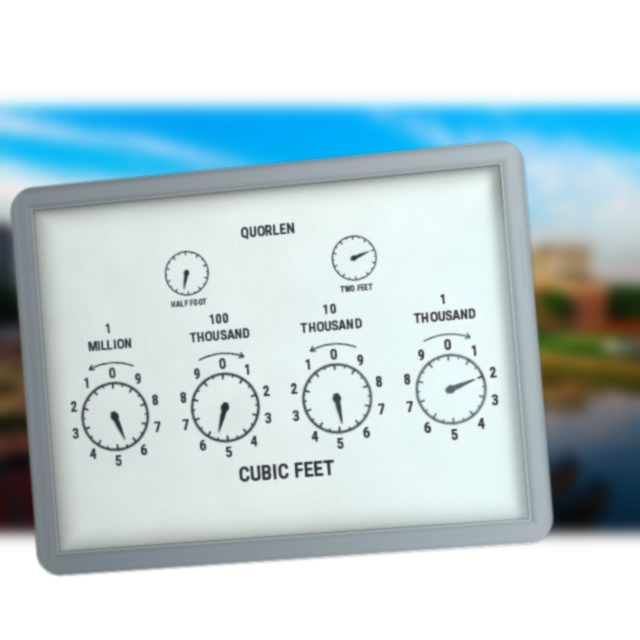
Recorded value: 555200 ft³
